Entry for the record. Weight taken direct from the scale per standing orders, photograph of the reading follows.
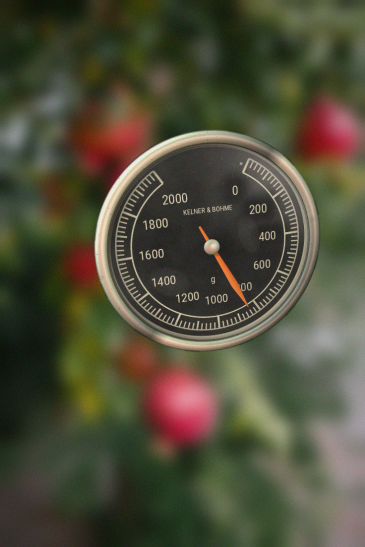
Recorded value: 840 g
